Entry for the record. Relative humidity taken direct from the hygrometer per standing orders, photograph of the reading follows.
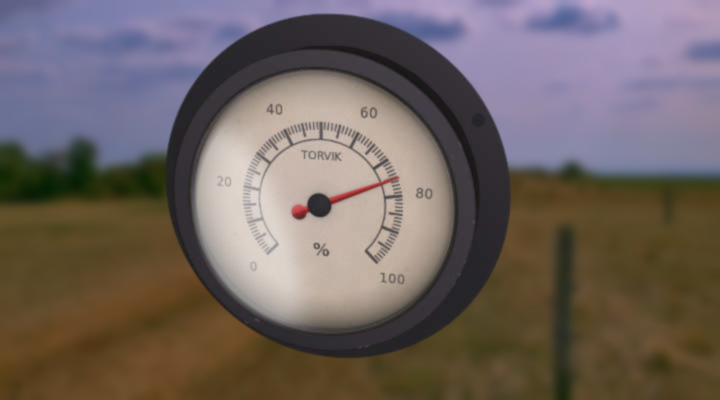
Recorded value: 75 %
